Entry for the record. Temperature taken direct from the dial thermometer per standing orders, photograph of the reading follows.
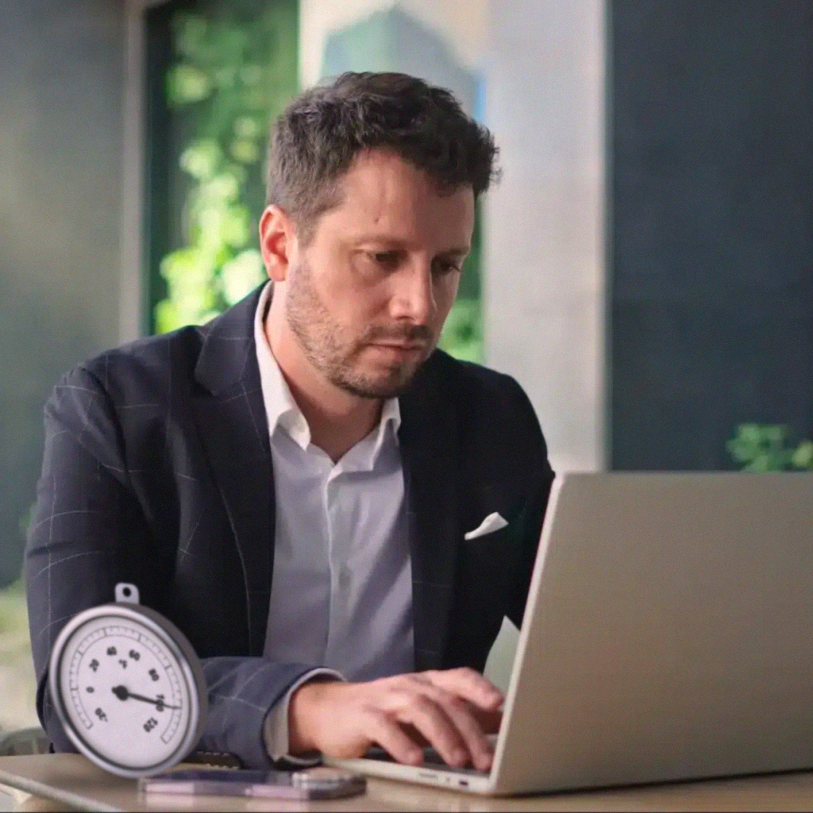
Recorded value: 100 °F
